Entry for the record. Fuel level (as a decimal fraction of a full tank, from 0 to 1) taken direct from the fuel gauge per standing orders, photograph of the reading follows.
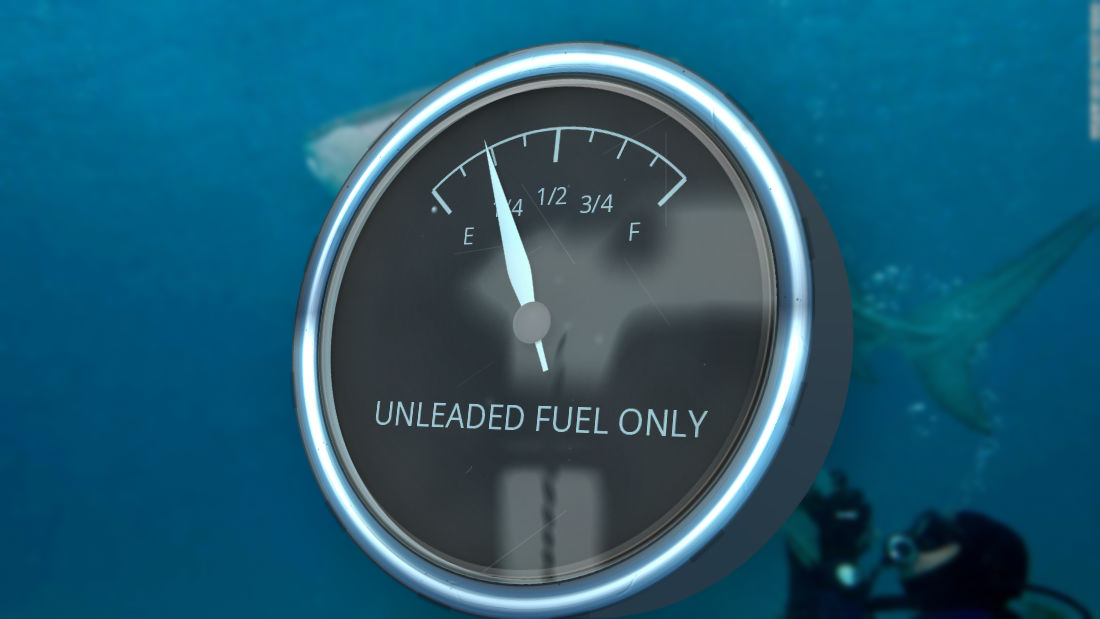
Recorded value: 0.25
